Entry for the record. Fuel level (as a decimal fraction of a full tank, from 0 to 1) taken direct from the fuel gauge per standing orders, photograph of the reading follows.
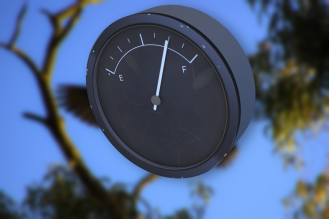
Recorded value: 0.75
